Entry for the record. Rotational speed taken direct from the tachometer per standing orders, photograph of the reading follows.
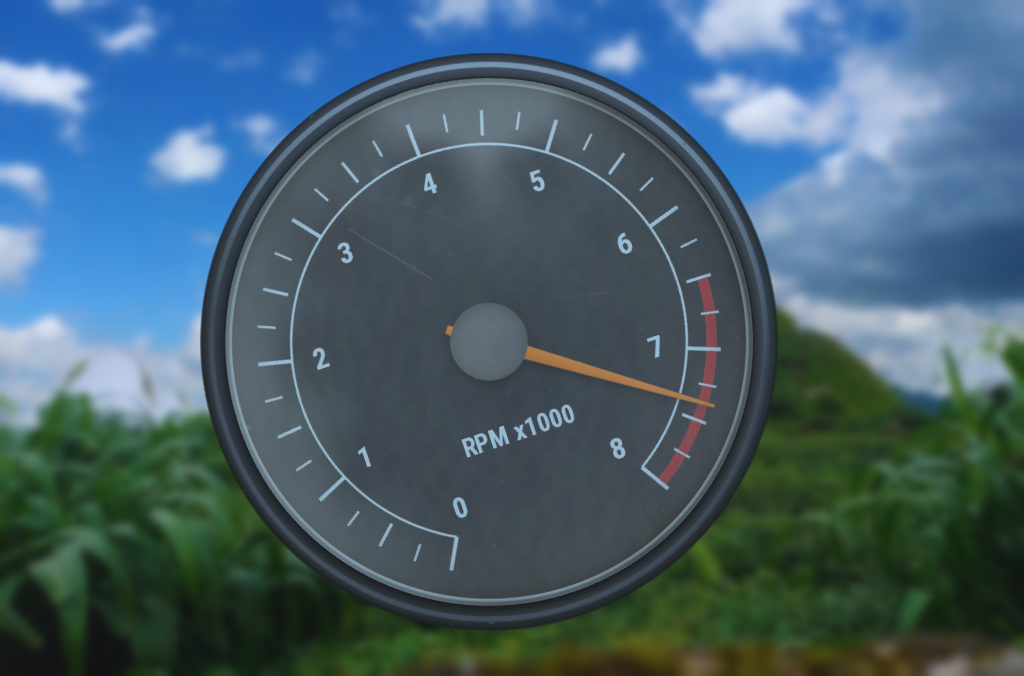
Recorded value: 7375 rpm
